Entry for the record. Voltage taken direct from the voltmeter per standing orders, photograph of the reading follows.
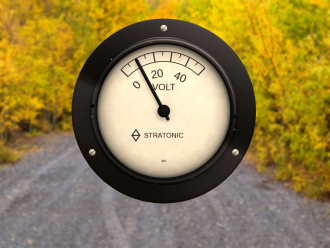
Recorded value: 10 V
